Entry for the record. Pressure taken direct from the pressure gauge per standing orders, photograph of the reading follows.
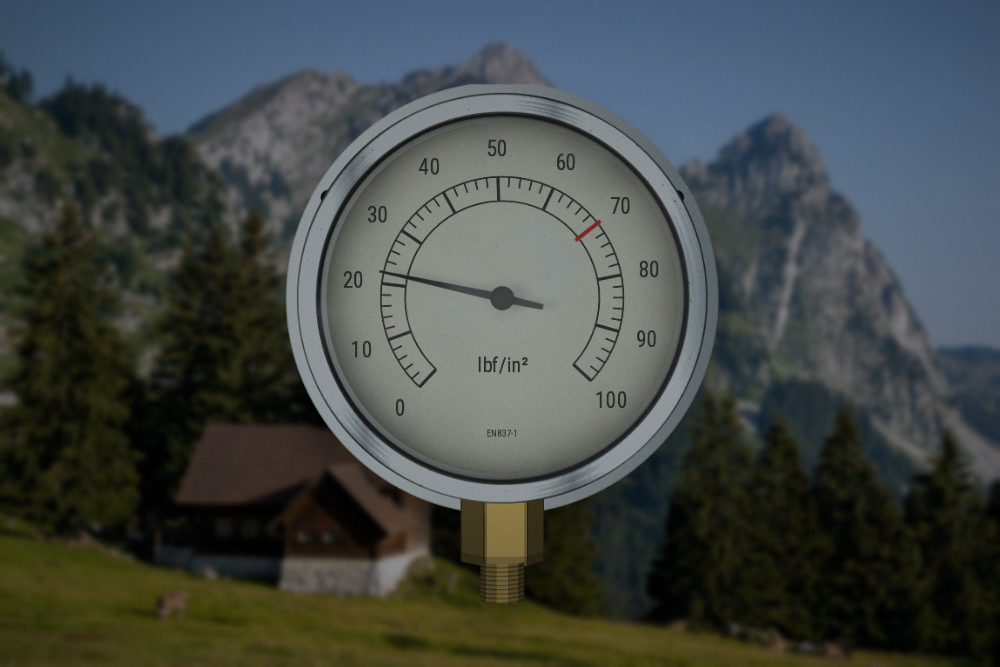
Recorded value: 22 psi
